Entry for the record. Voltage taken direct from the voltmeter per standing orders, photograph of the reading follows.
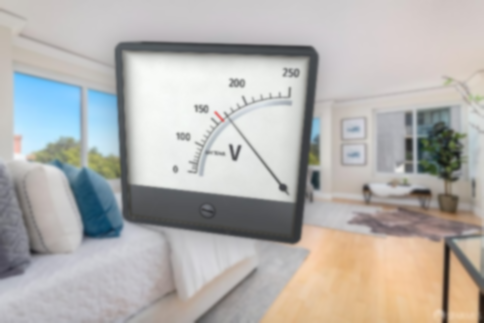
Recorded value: 170 V
